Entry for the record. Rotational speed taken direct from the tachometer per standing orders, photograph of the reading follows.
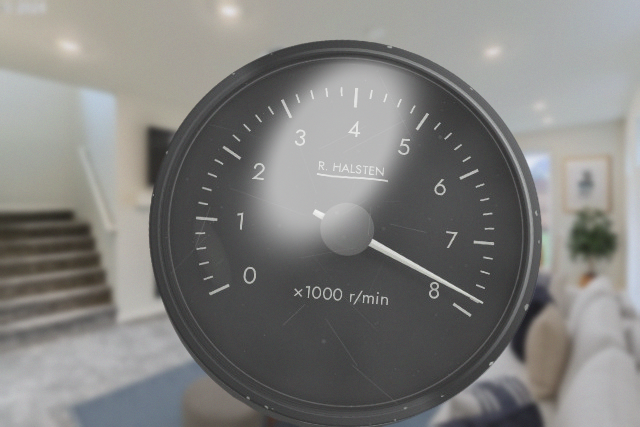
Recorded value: 7800 rpm
